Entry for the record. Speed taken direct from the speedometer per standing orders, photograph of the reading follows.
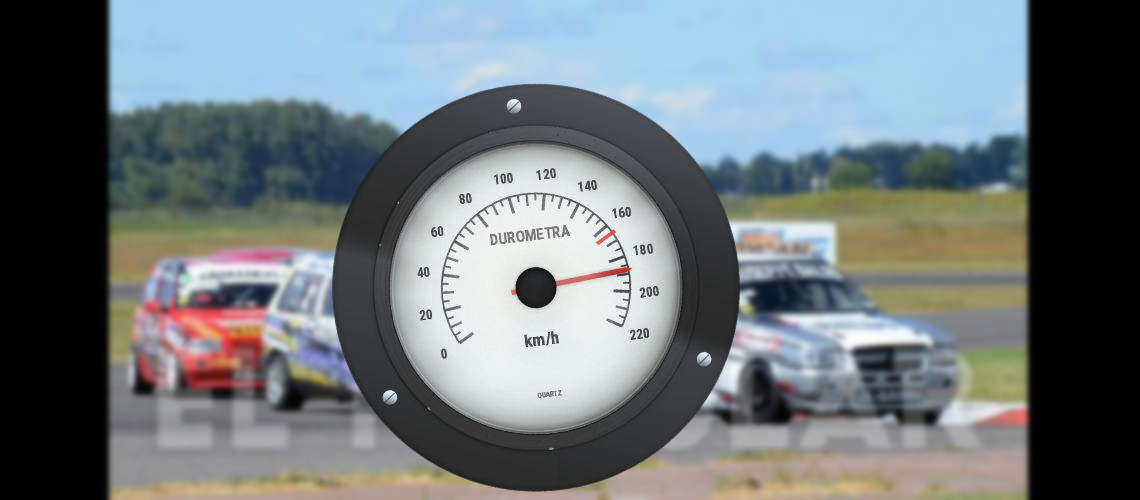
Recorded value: 187.5 km/h
